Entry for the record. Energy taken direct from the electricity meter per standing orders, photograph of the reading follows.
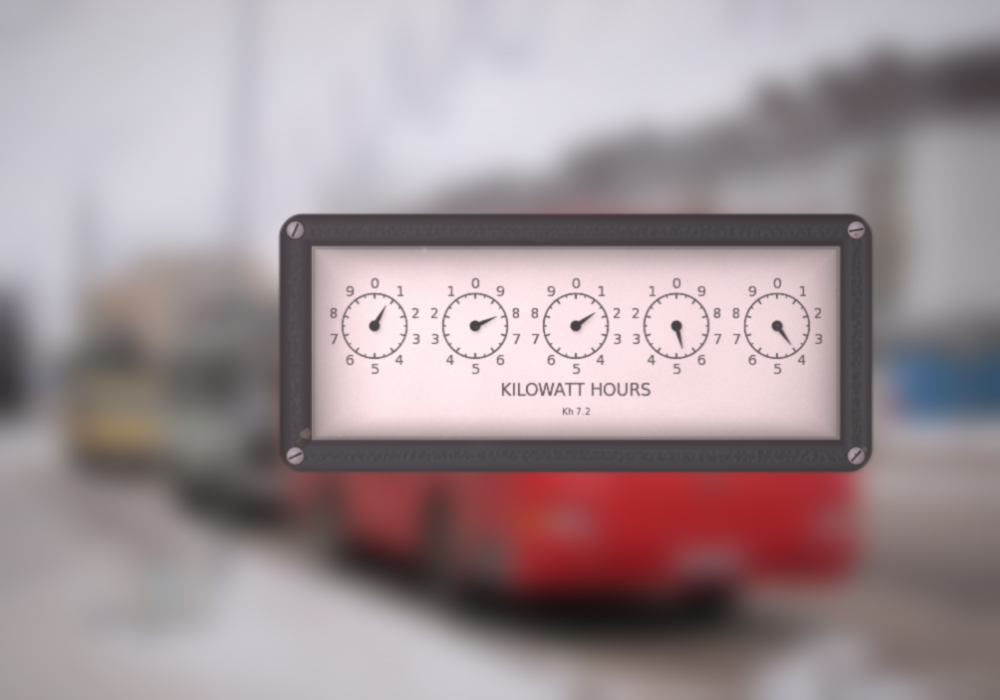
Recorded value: 8154 kWh
